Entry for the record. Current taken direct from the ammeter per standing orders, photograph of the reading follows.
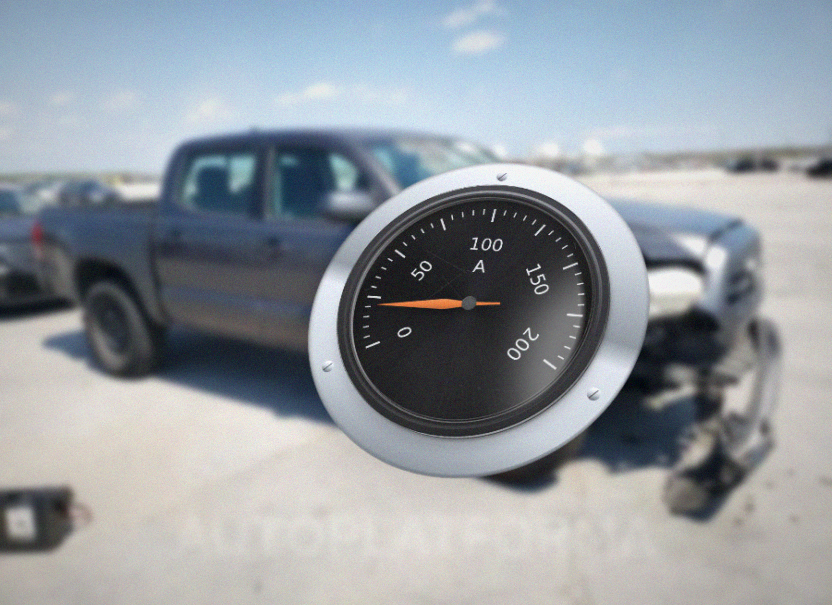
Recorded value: 20 A
